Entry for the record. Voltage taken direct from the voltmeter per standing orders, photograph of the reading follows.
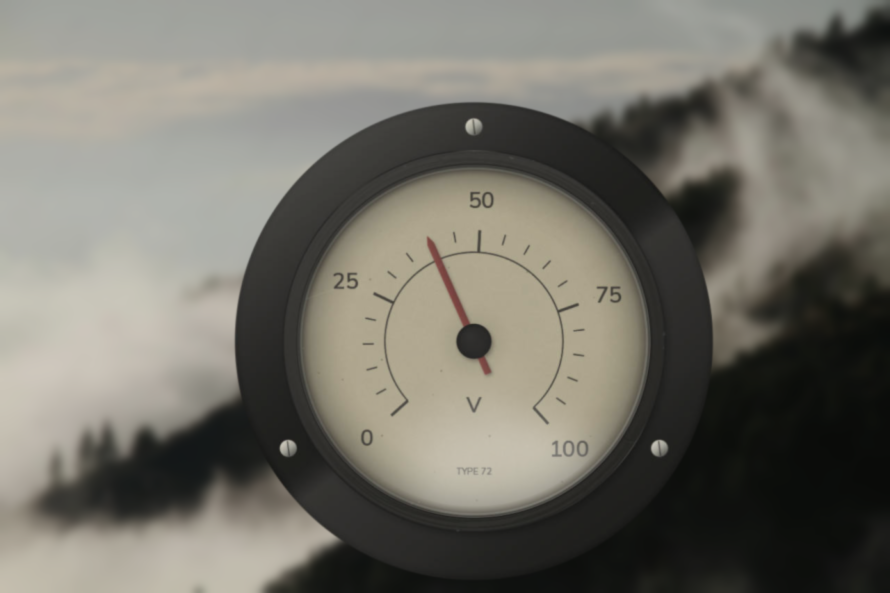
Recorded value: 40 V
